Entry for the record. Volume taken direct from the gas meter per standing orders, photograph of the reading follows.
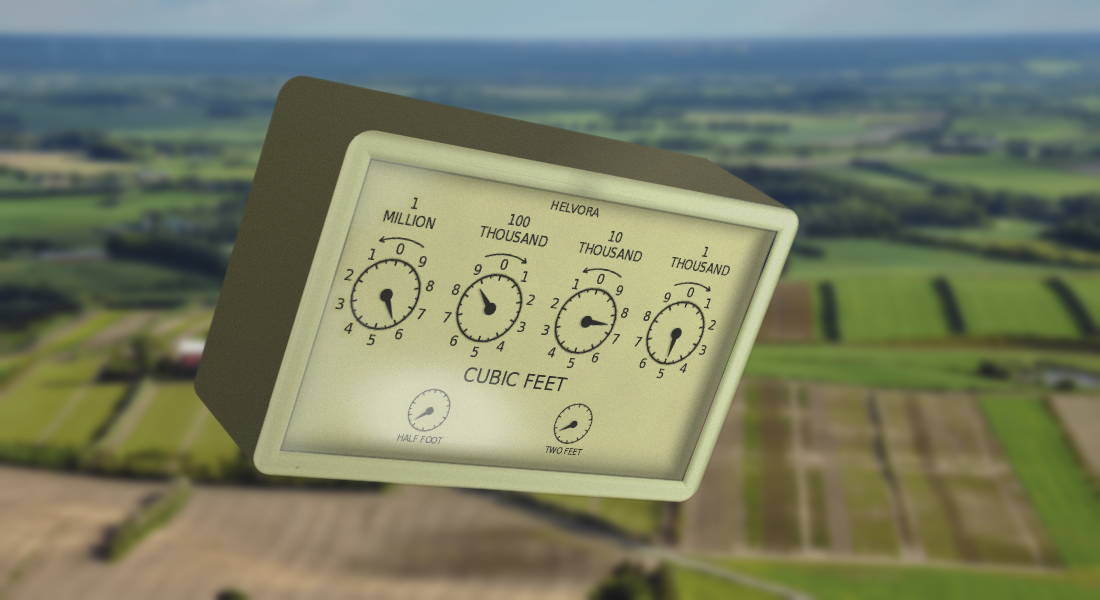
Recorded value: 587500 ft³
